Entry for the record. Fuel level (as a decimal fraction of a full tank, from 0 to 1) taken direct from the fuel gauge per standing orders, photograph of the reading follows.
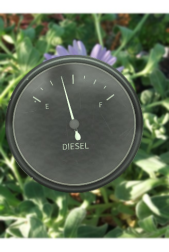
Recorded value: 0.375
